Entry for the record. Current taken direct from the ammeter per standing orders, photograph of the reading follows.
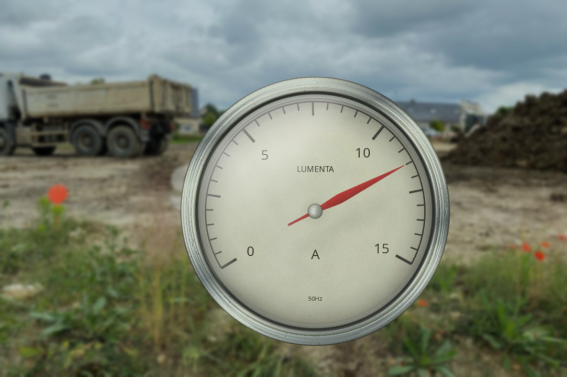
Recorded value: 11.5 A
